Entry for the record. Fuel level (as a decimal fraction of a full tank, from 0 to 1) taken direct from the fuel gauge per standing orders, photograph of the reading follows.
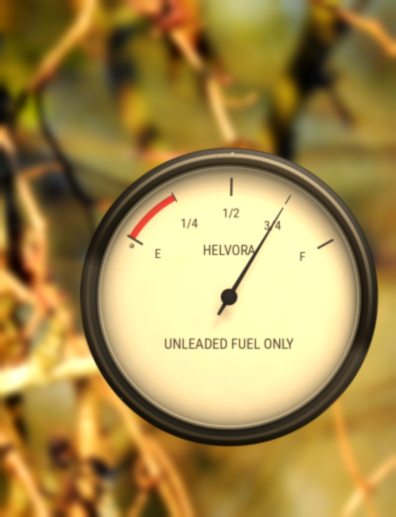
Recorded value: 0.75
